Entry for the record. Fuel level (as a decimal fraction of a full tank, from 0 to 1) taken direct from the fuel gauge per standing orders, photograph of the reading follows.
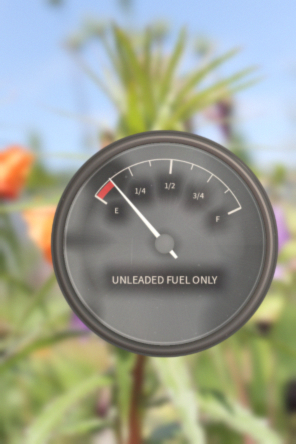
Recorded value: 0.125
